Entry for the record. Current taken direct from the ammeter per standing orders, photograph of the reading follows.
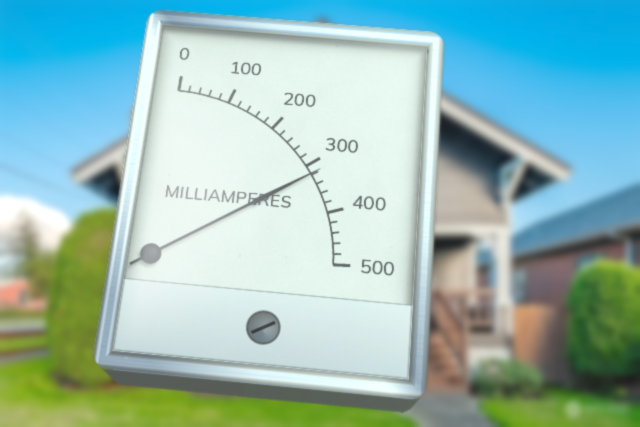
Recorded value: 320 mA
